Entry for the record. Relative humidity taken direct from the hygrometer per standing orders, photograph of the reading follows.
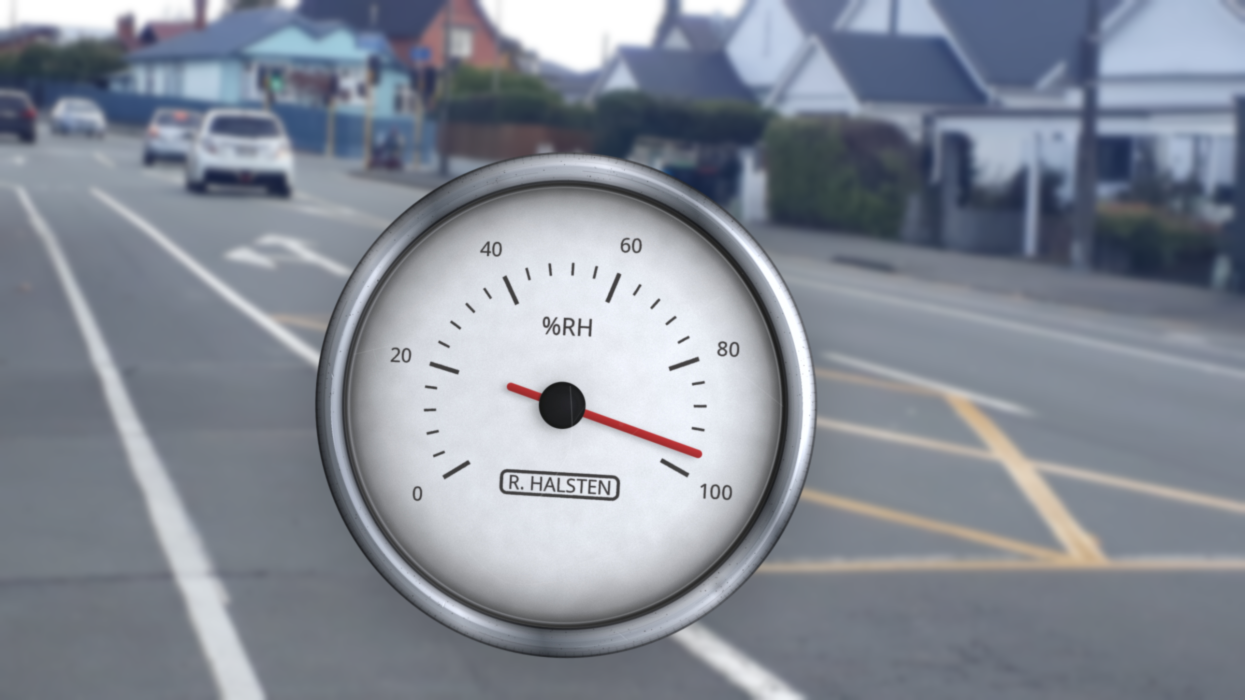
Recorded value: 96 %
